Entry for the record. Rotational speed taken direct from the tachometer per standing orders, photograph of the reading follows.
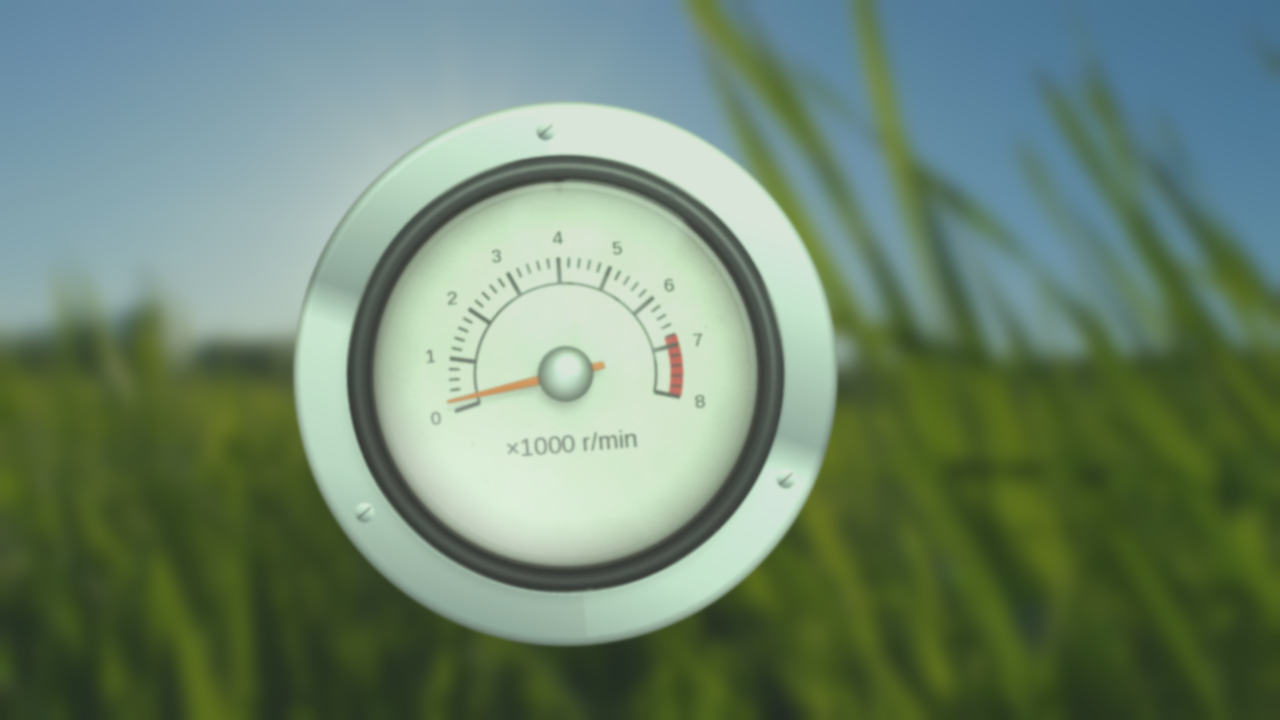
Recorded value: 200 rpm
